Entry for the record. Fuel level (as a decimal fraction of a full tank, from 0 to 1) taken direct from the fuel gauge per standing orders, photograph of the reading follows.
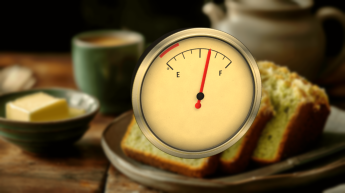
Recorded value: 0.625
